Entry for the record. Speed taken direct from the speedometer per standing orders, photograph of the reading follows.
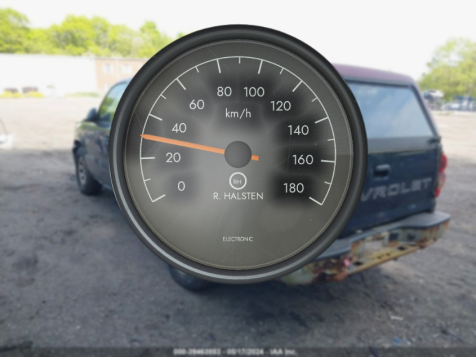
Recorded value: 30 km/h
